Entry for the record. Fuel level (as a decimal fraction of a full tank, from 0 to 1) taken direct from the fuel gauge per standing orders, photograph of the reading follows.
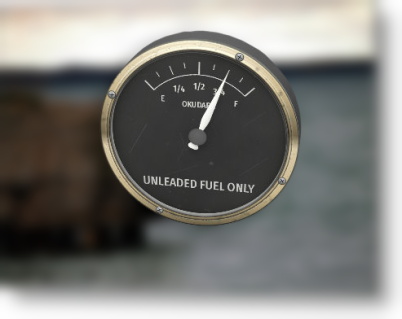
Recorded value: 0.75
